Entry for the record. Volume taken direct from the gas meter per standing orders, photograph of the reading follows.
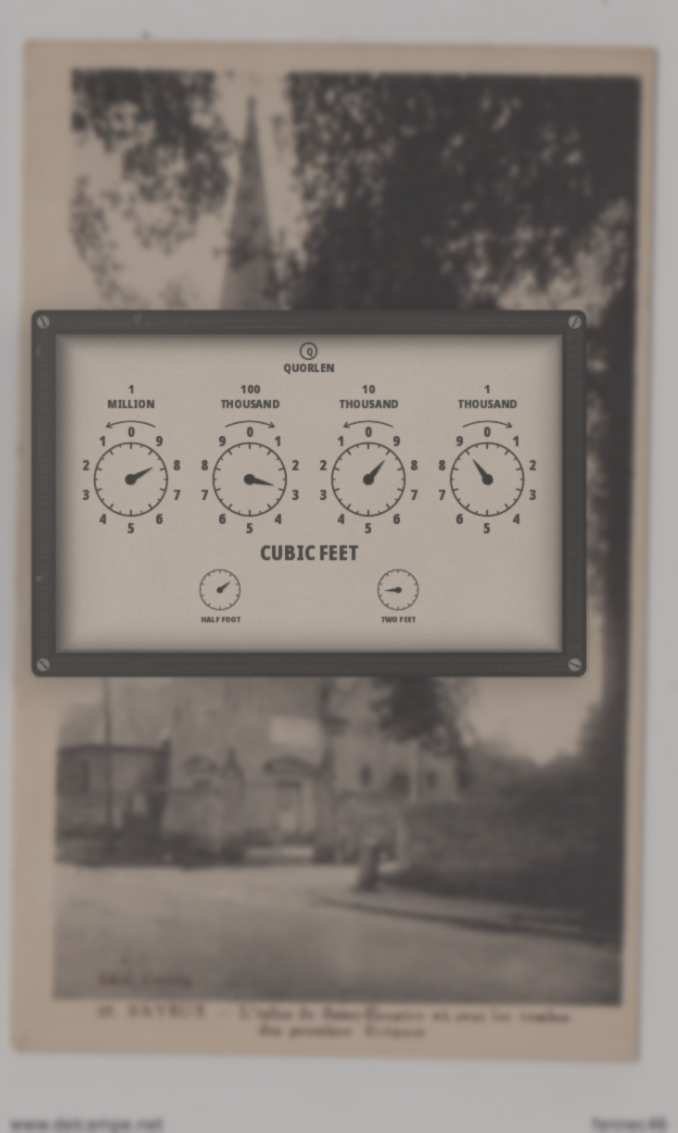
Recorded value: 828900 ft³
